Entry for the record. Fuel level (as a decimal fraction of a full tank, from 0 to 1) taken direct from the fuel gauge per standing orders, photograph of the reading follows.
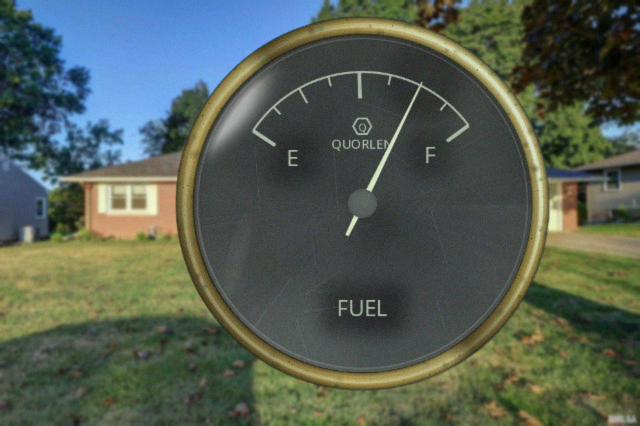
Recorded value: 0.75
